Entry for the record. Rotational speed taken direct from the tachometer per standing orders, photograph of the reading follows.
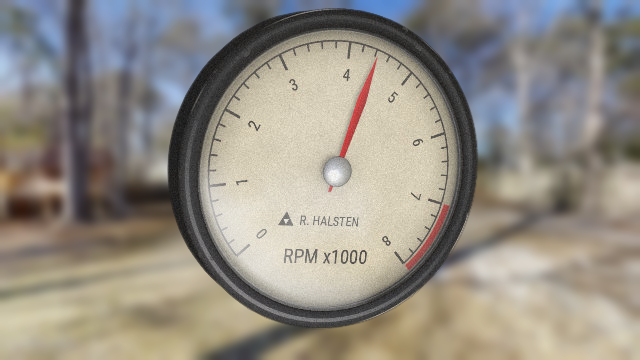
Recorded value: 4400 rpm
